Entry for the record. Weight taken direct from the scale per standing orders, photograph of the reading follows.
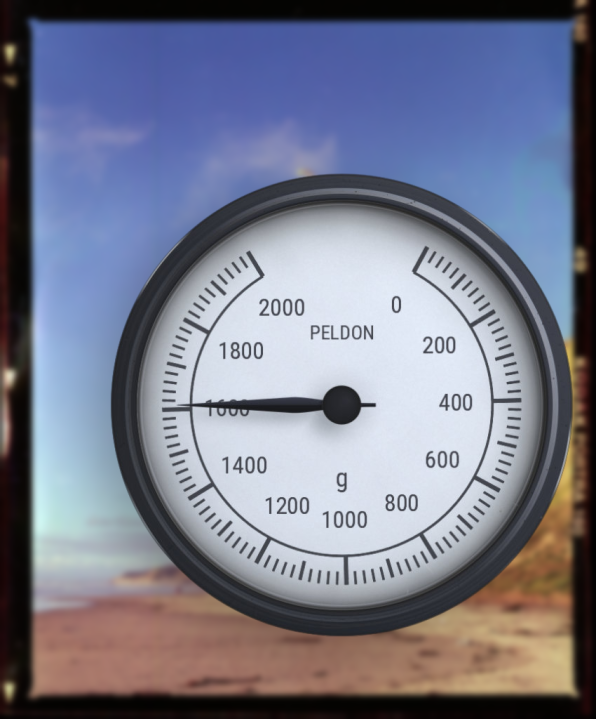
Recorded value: 1610 g
